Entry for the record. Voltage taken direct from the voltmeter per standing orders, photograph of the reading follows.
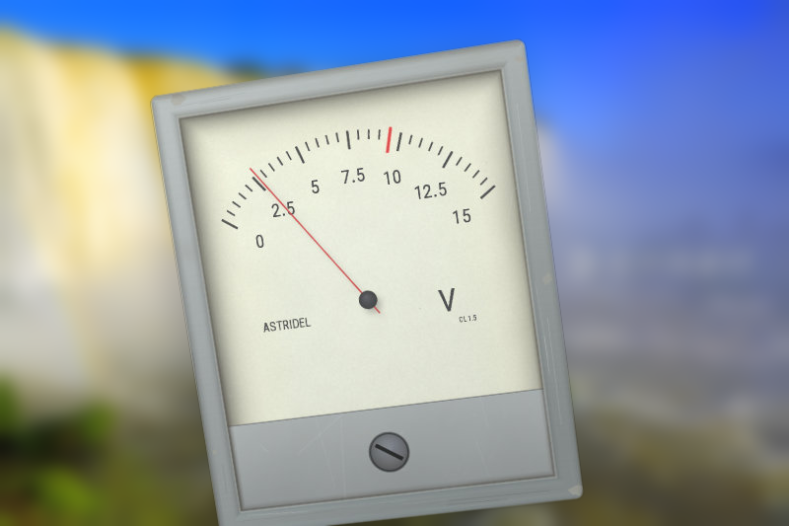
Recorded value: 2.75 V
